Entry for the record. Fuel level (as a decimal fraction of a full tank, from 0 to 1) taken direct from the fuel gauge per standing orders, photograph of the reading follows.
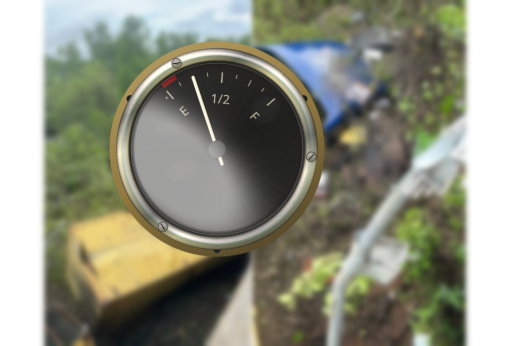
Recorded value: 0.25
